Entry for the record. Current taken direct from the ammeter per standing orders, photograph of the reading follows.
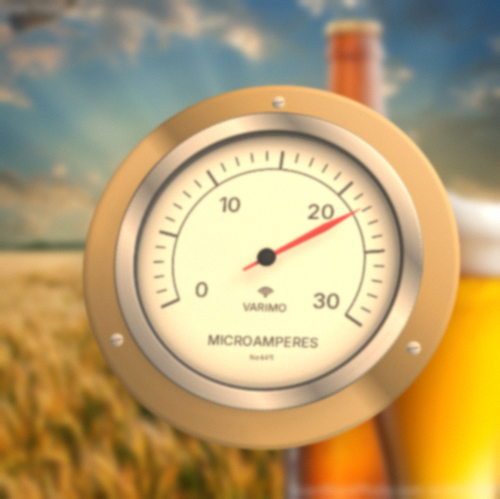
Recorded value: 22 µA
